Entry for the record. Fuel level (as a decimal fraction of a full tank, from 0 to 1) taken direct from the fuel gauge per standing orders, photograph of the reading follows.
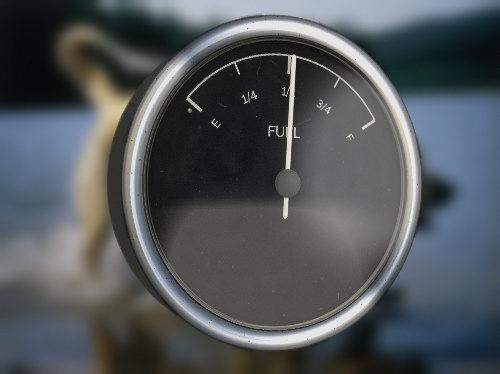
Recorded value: 0.5
